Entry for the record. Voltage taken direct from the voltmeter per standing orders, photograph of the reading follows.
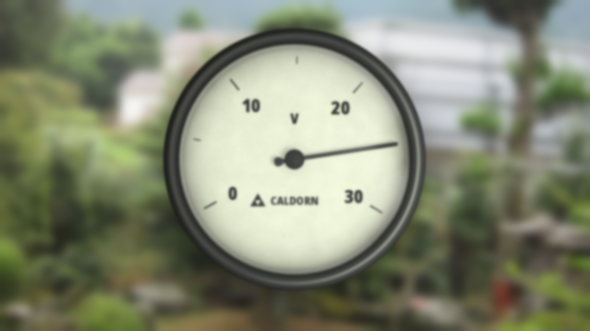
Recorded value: 25 V
